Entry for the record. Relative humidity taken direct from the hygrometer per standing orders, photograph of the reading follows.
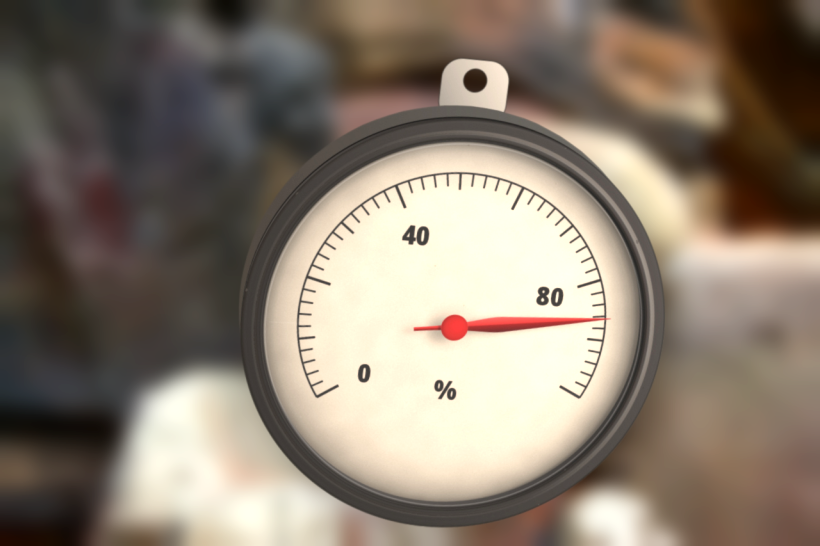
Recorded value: 86 %
